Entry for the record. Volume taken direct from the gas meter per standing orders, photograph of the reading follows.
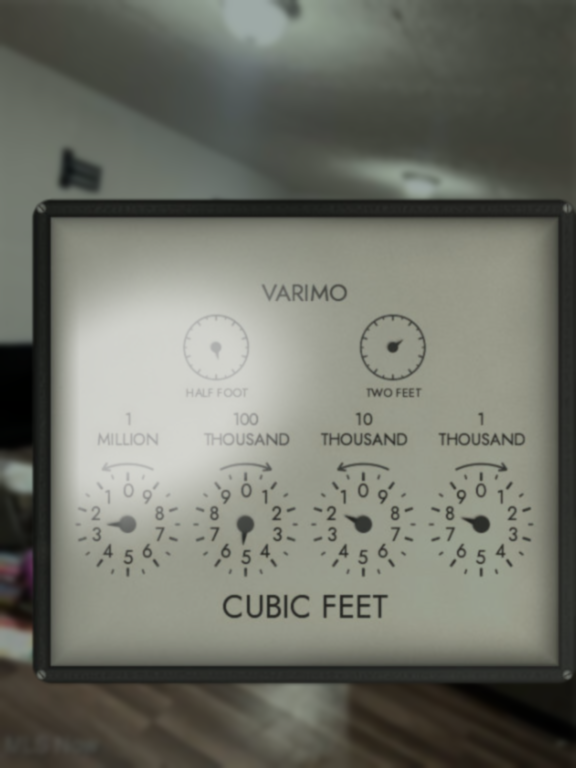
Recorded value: 251800 ft³
